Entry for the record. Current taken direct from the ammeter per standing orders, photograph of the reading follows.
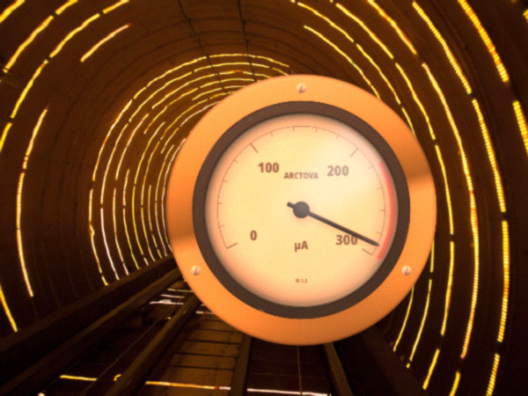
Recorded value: 290 µA
